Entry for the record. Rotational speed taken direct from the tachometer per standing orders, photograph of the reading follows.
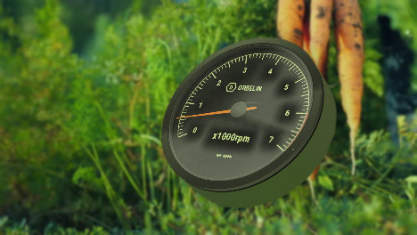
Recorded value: 500 rpm
